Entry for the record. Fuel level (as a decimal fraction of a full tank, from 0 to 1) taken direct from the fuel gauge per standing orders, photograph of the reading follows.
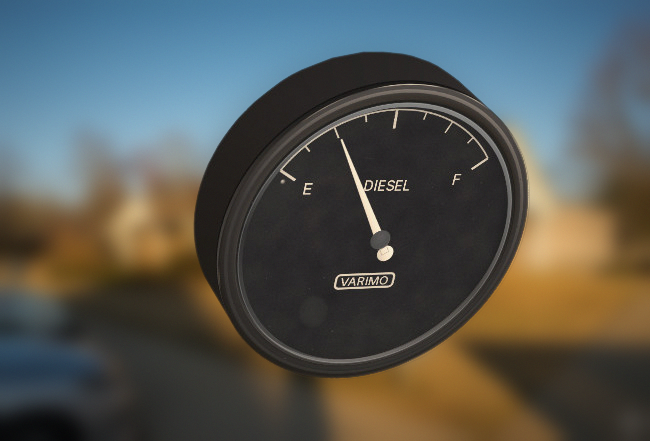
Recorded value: 0.25
